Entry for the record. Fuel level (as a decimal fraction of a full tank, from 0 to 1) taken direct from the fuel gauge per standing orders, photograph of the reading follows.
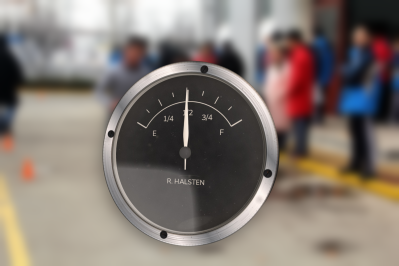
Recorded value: 0.5
